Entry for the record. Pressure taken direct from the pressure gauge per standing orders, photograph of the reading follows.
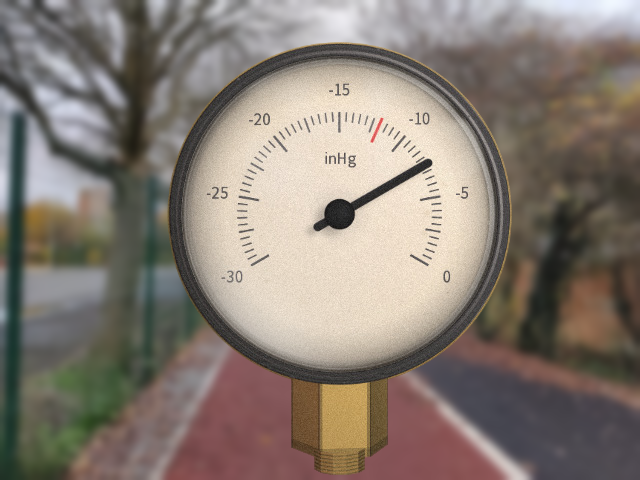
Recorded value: -7.5 inHg
